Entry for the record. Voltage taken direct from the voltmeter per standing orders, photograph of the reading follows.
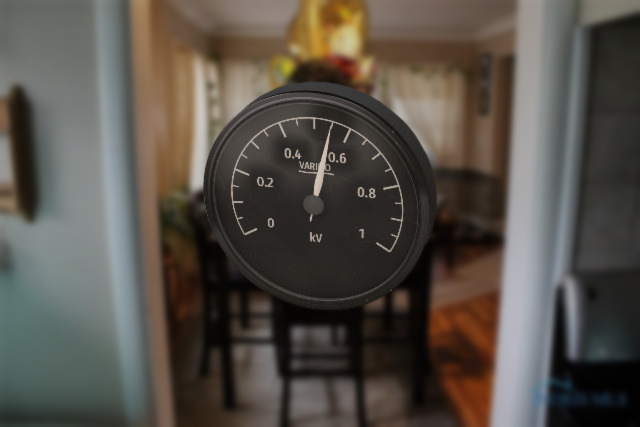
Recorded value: 0.55 kV
